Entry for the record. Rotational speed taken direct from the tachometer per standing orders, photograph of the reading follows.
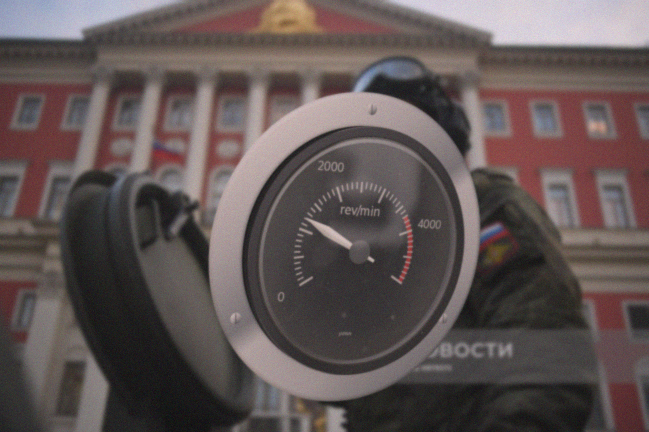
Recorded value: 1200 rpm
